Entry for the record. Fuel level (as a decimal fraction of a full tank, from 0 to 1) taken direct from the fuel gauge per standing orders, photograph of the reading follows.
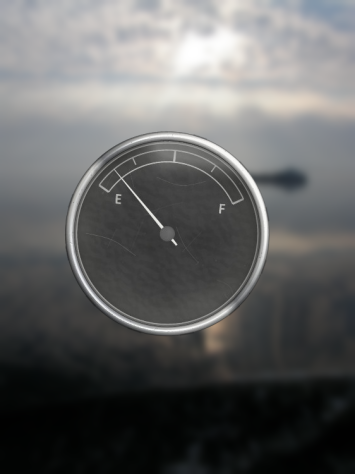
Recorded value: 0.125
